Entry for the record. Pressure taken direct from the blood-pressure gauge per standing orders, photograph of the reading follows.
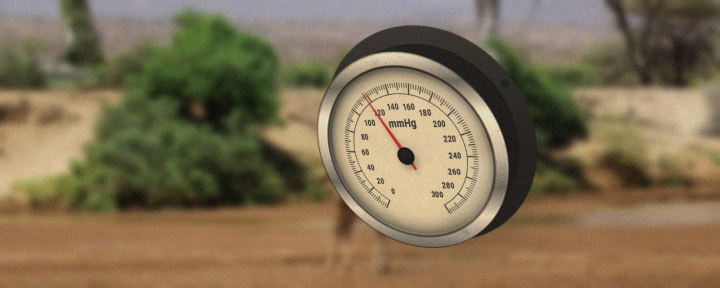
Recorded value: 120 mmHg
